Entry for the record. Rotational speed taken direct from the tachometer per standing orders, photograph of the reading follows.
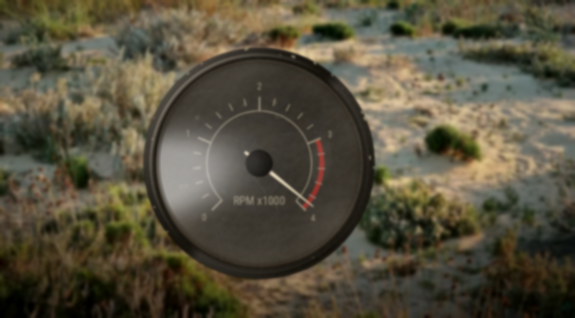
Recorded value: 3900 rpm
